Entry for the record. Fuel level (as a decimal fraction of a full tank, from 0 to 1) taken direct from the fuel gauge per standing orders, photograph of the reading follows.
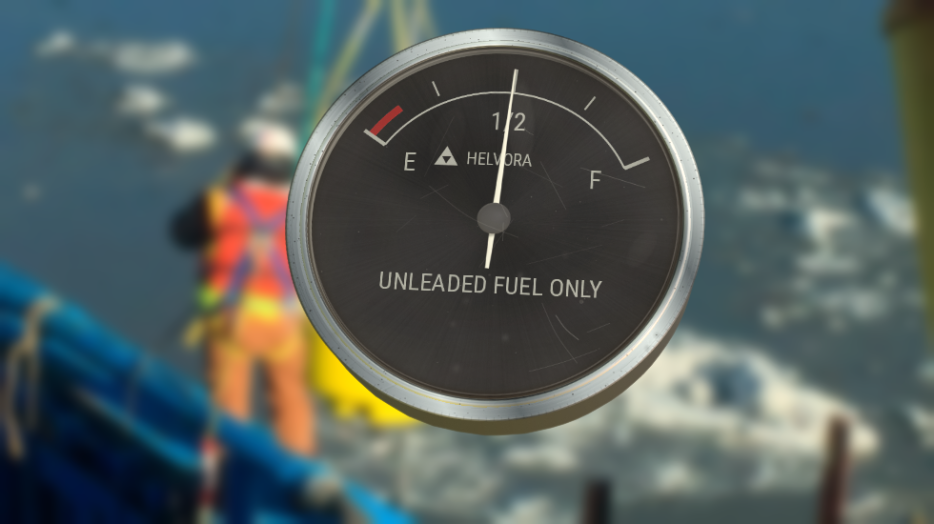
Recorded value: 0.5
